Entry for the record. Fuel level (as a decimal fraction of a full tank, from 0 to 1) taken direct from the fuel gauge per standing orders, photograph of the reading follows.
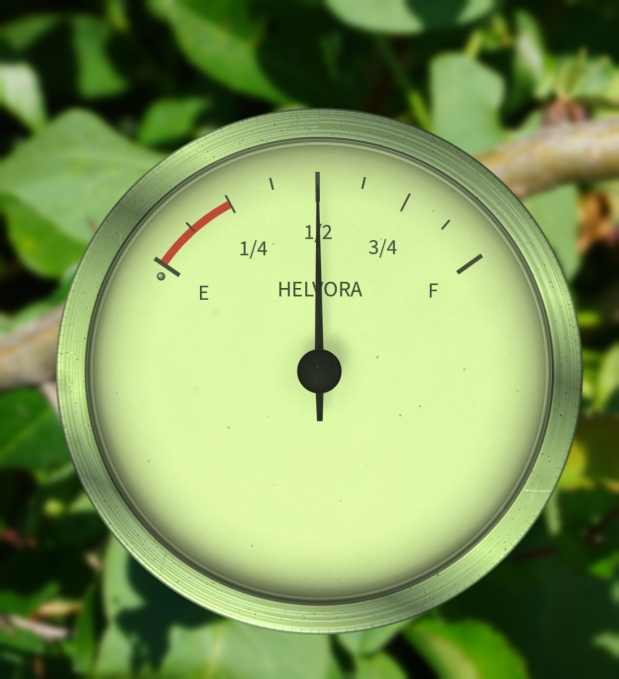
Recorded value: 0.5
